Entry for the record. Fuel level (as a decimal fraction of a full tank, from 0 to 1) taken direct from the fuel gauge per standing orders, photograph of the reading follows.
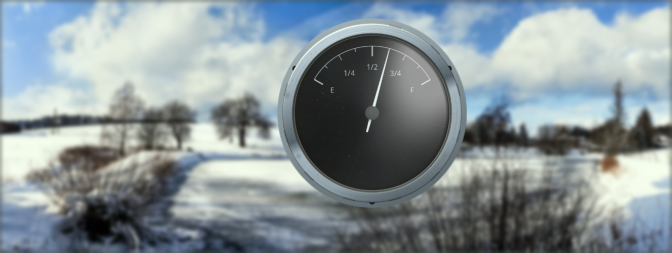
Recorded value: 0.625
